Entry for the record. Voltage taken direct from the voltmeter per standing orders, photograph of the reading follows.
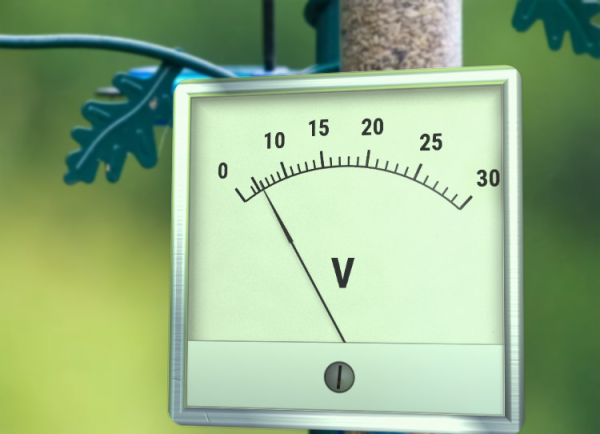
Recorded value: 6 V
